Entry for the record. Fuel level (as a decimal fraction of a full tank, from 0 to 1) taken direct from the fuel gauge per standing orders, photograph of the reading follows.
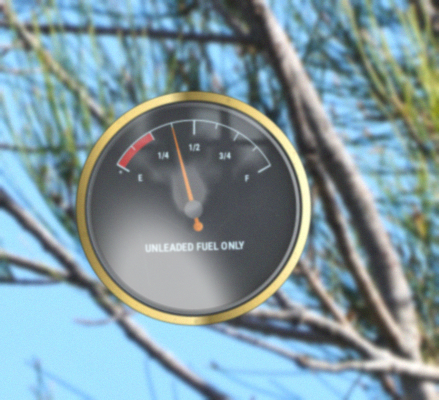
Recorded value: 0.375
